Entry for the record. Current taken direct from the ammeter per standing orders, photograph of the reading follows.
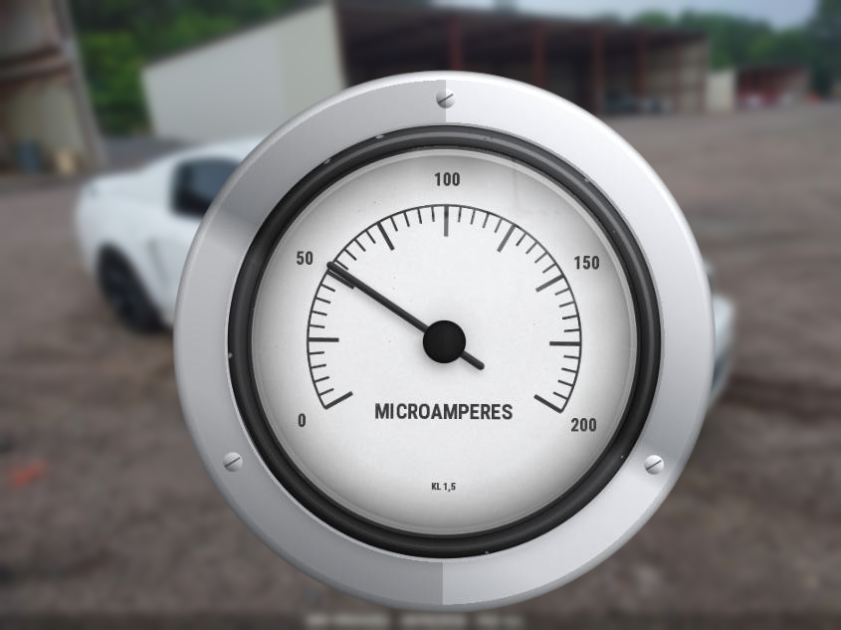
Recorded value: 52.5 µA
